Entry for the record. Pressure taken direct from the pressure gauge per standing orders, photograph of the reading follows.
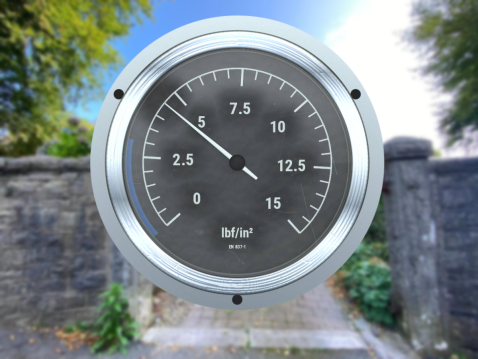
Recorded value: 4.5 psi
